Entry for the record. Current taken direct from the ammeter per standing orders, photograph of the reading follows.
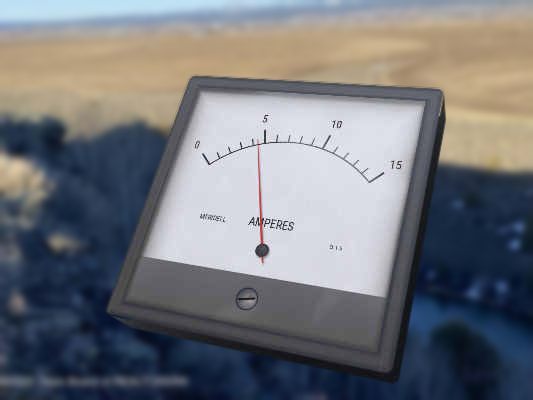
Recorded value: 4.5 A
